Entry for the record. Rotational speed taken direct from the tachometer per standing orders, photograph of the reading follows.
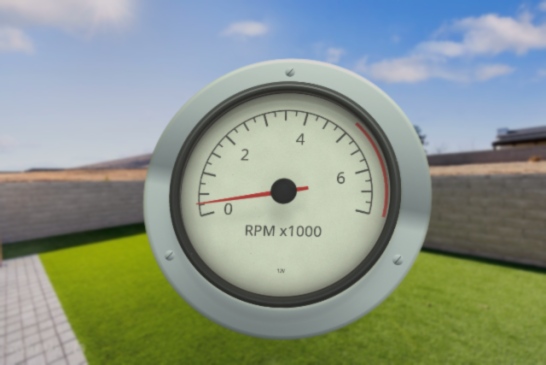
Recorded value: 250 rpm
